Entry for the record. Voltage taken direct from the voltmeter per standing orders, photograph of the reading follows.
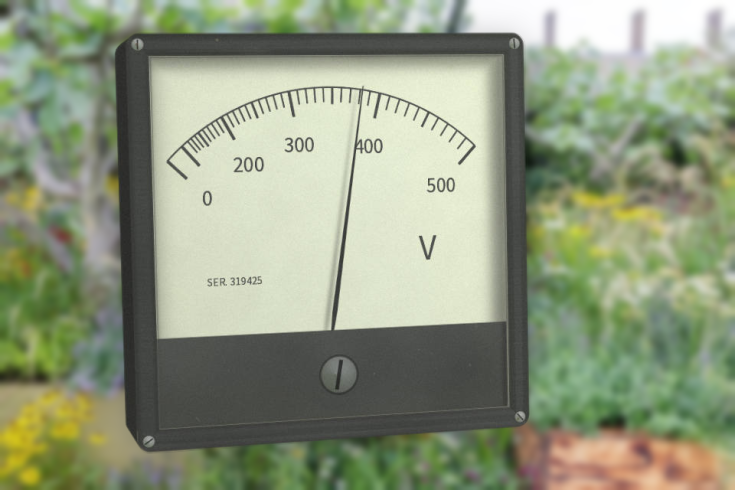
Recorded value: 380 V
